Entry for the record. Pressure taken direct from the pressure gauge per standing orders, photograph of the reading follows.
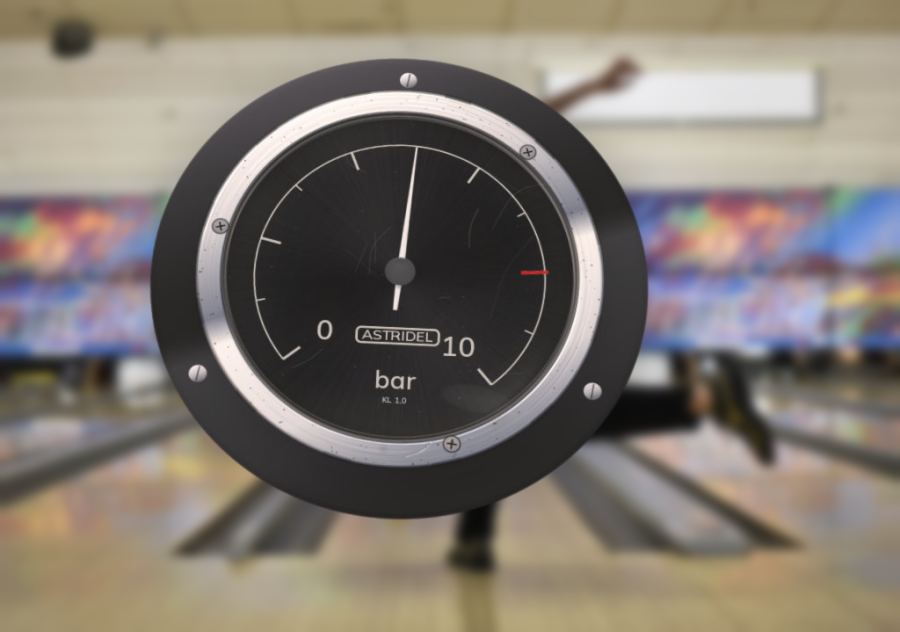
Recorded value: 5 bar
